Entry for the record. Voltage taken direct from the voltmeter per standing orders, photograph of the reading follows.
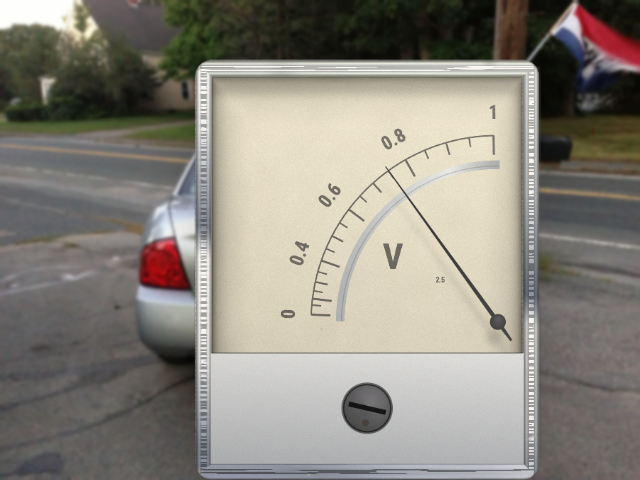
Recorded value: 0.75 V
